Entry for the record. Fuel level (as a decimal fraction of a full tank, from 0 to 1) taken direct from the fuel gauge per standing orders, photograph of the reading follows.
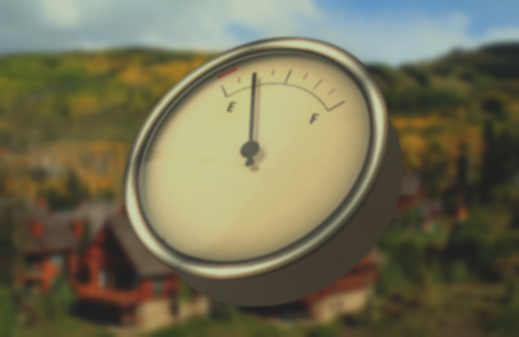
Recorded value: 0.25
